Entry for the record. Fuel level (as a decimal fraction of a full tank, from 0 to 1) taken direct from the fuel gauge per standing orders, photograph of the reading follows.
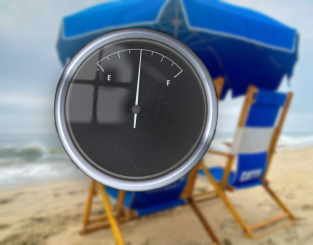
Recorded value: 0.5
